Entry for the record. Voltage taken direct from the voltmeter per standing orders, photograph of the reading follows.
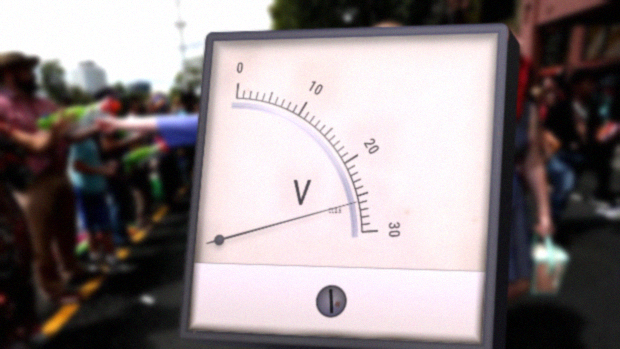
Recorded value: 26 V
